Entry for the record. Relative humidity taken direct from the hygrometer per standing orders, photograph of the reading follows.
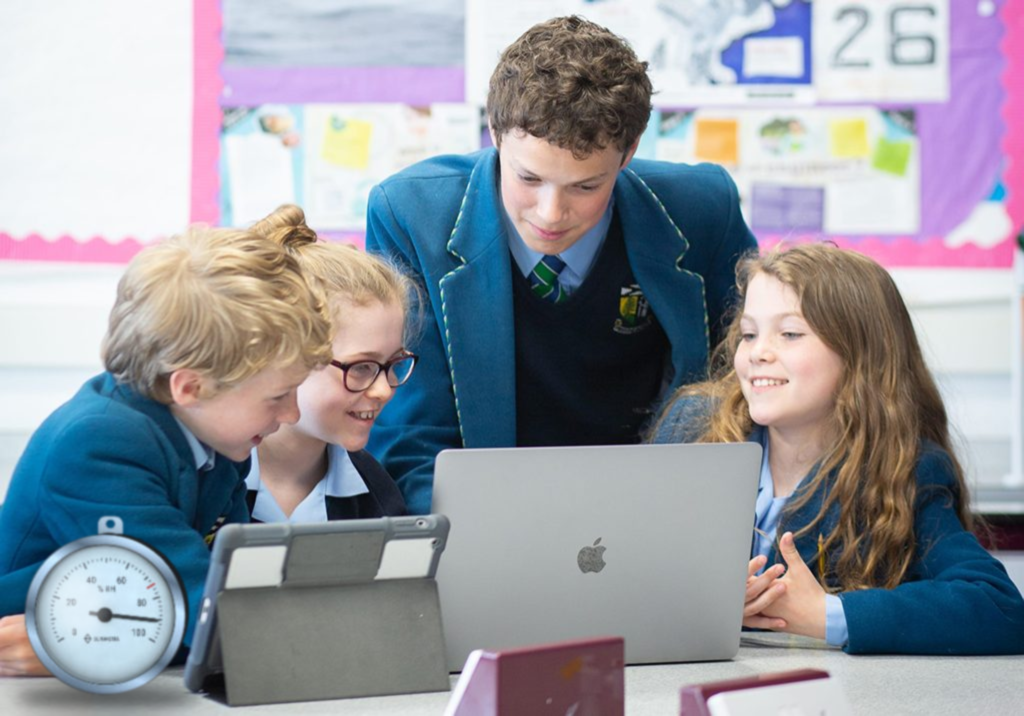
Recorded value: 90 %
